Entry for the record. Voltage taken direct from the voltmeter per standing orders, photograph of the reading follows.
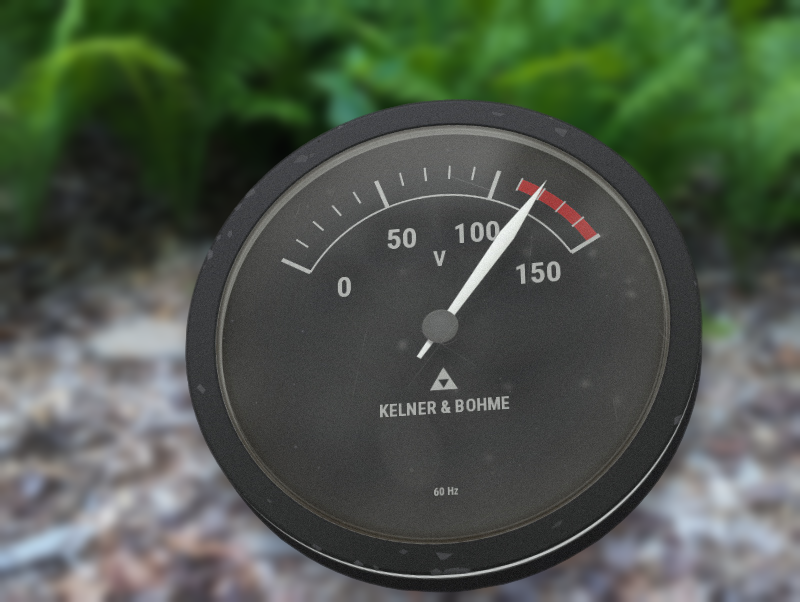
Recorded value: 120 V
